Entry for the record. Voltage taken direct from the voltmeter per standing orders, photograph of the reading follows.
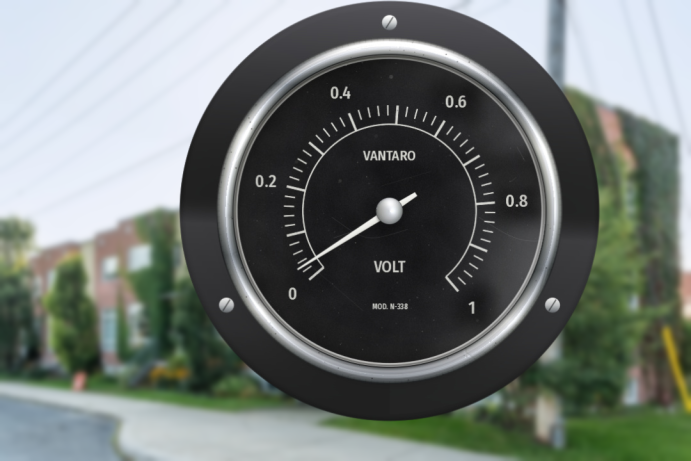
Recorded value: 0.03 V
